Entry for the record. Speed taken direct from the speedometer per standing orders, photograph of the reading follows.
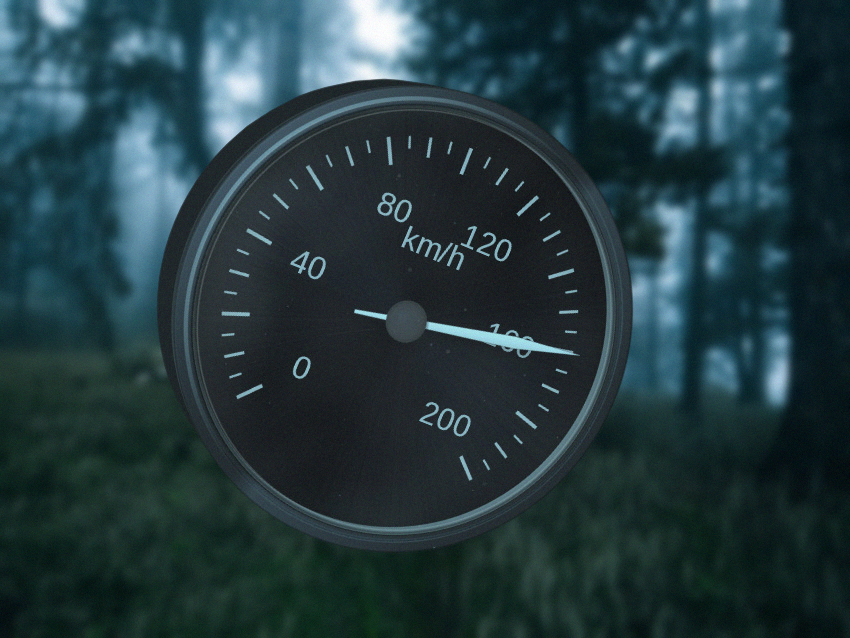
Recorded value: 160 km/h
